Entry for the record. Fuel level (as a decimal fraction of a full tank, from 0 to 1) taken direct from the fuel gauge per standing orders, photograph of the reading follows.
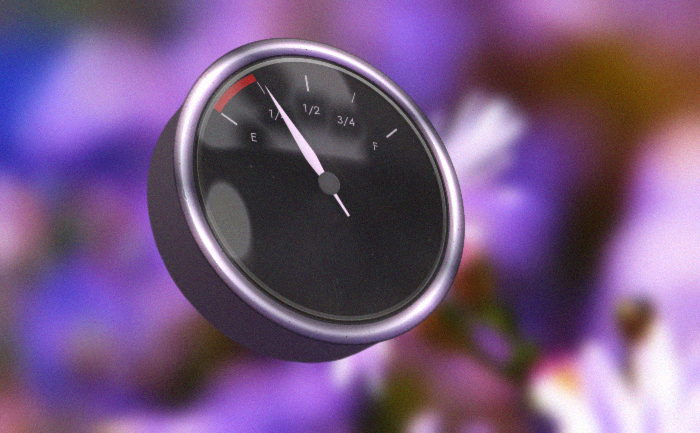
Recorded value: 0.25
